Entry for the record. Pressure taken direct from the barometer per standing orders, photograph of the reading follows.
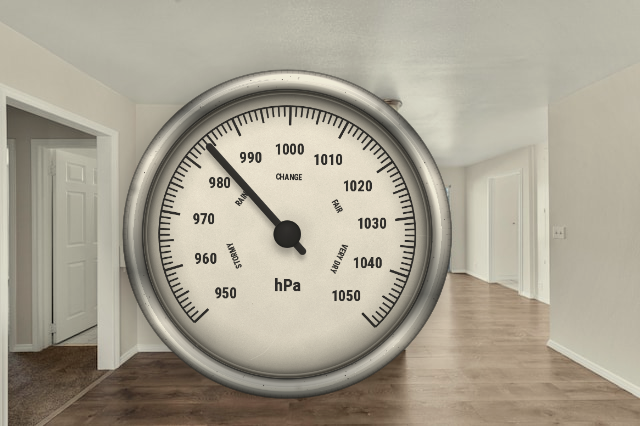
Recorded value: 984 hPa
